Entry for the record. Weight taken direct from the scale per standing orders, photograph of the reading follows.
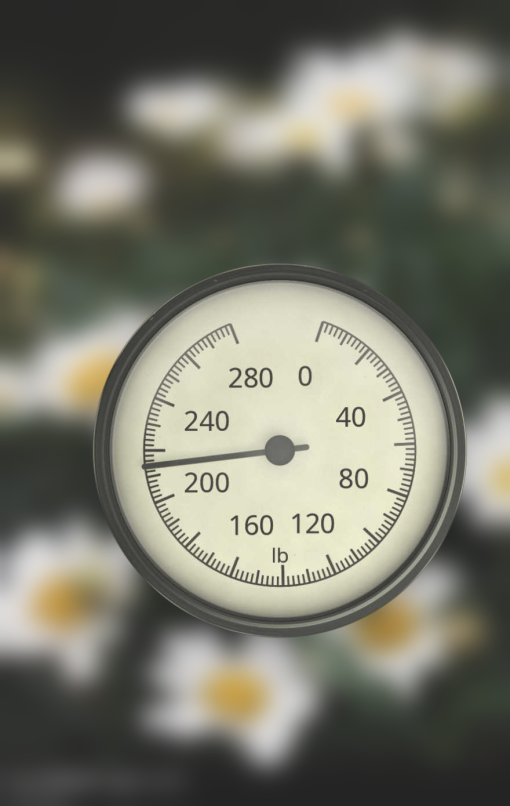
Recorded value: 214 lb
